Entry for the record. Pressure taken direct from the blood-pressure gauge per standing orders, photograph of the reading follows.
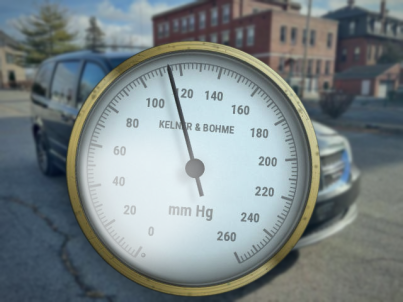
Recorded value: 114 mmHg
